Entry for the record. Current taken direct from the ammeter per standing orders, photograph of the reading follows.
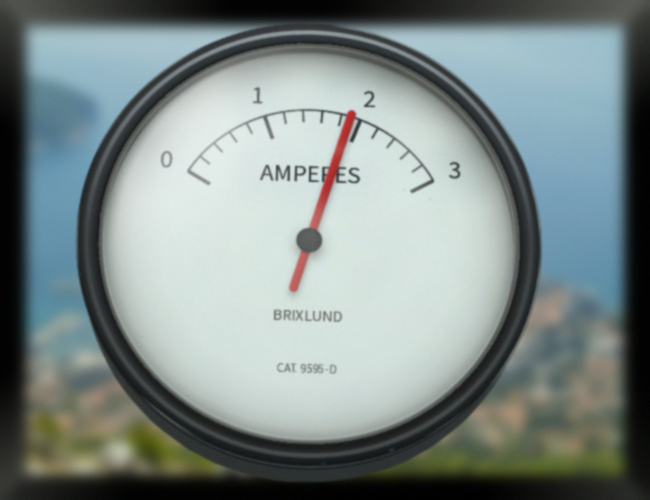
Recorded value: 1.9 A
